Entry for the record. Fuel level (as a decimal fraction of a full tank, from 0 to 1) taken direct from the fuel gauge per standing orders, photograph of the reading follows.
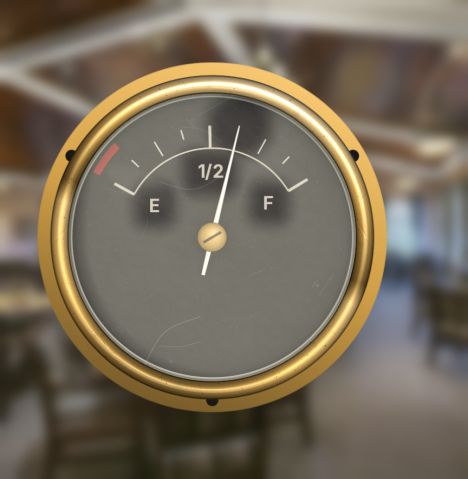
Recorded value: 0.625
